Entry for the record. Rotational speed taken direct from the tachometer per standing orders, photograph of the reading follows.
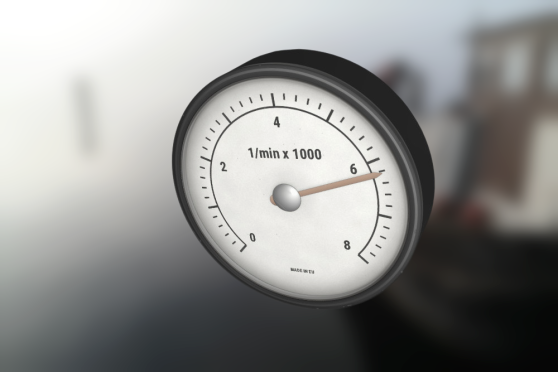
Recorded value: 6200 rpm
